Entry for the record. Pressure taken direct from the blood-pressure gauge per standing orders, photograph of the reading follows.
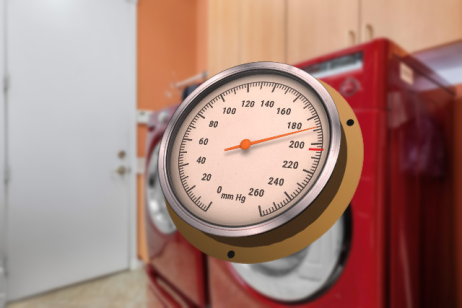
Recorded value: 190 mmHg
